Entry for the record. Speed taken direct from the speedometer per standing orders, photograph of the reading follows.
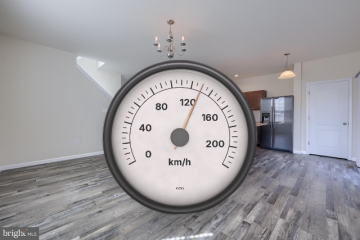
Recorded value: 130 km/h
